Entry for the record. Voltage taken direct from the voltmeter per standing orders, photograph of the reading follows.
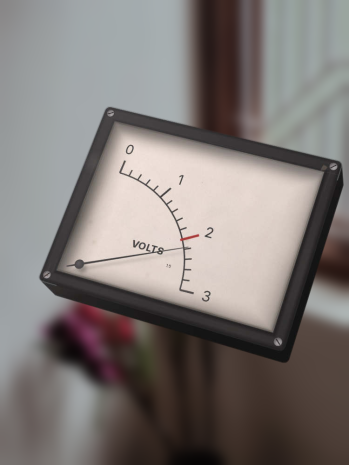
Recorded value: 2.2 V
